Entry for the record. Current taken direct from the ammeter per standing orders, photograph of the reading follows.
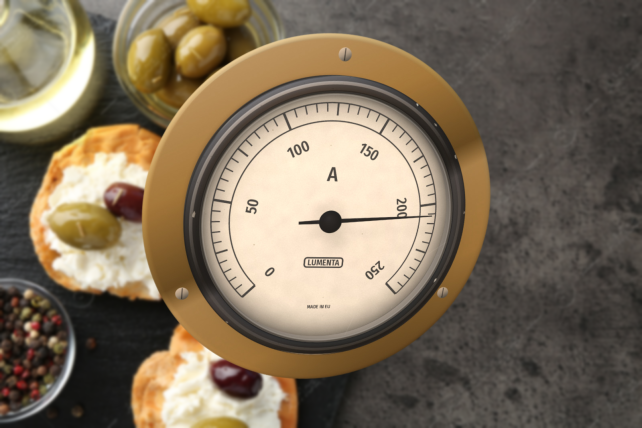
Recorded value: 205 A
